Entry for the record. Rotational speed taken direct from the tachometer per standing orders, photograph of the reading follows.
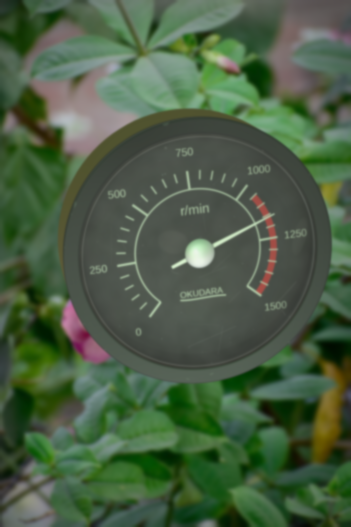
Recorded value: 1150 rpm
